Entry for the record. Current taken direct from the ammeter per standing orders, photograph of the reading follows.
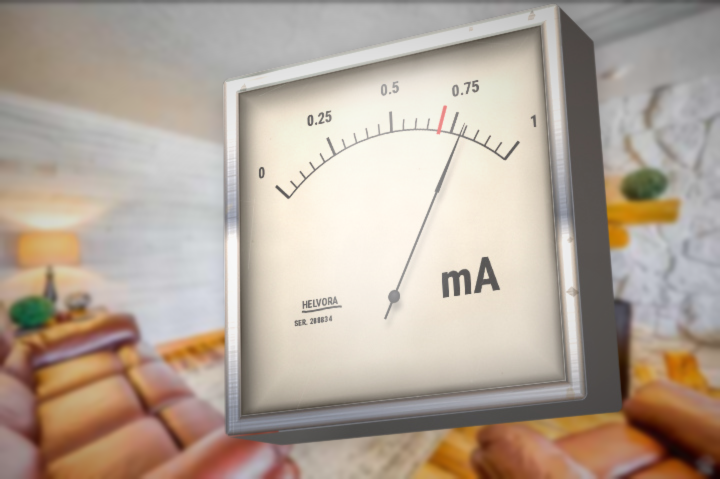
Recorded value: 0.8 mA
